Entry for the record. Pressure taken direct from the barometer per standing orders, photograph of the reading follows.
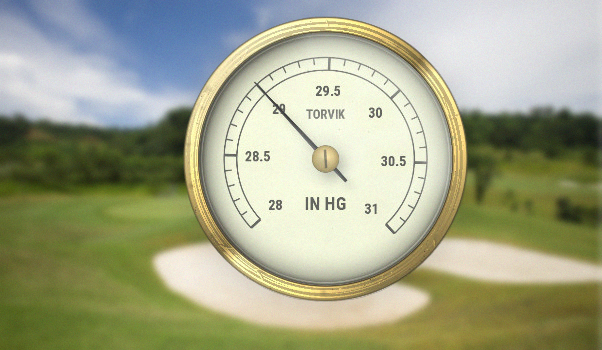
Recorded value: 29 inHg
